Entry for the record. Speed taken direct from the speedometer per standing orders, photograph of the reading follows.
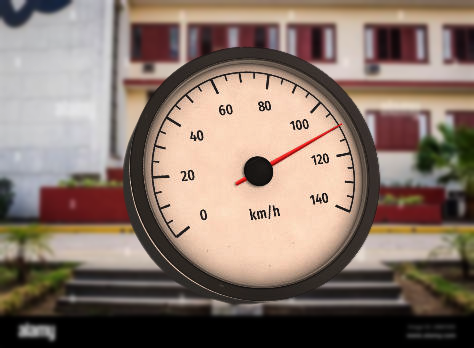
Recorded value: 110 km/h
